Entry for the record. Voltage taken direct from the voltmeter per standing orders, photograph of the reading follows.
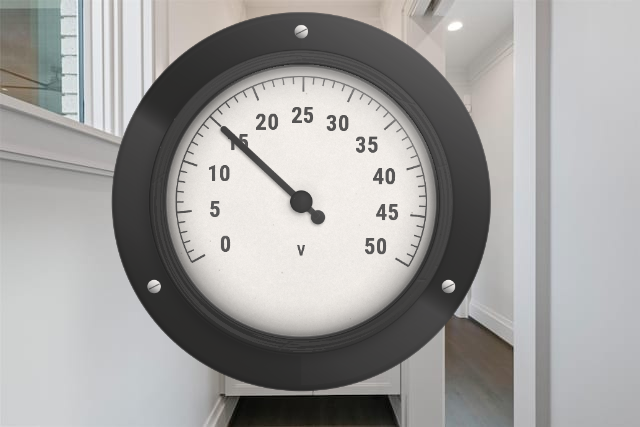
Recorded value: 15 V
